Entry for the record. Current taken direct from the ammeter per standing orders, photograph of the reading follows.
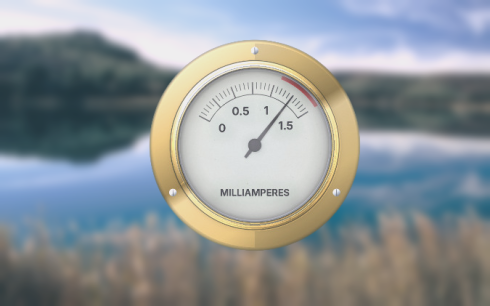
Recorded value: 1.25 mA
